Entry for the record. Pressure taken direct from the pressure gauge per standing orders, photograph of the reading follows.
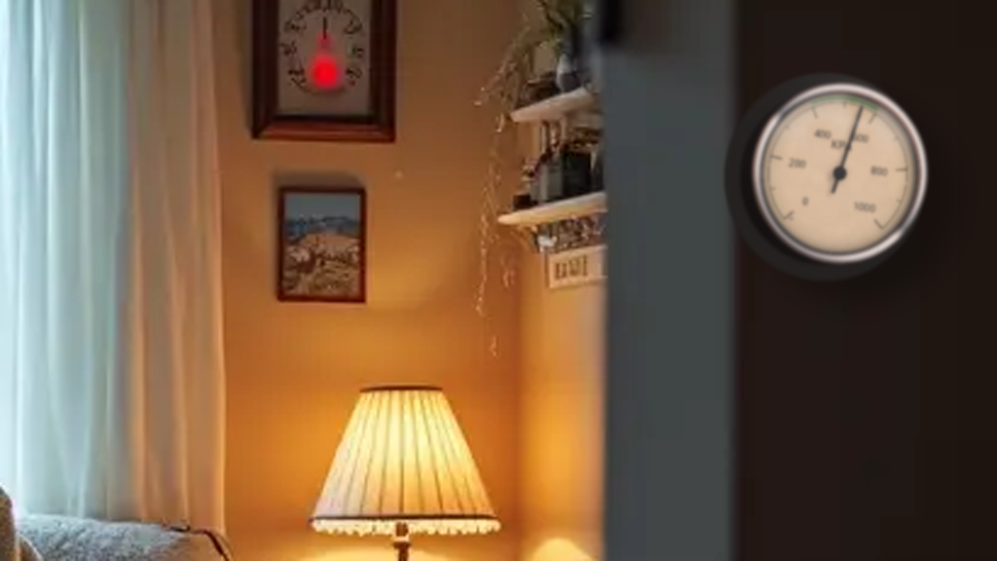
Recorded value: 550 kPa
